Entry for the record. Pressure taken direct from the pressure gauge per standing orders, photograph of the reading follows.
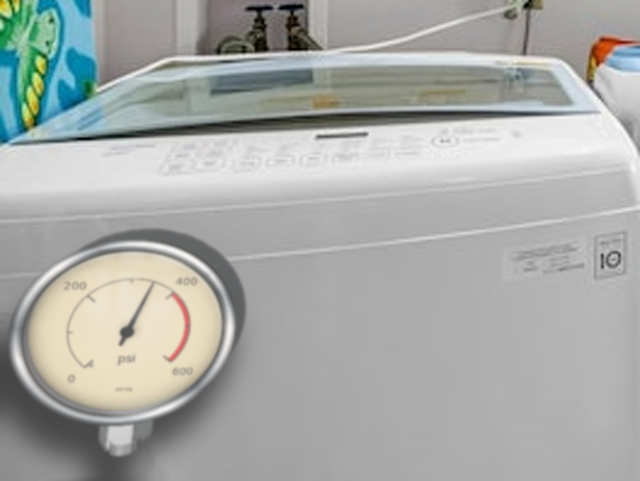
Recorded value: 350 psi
